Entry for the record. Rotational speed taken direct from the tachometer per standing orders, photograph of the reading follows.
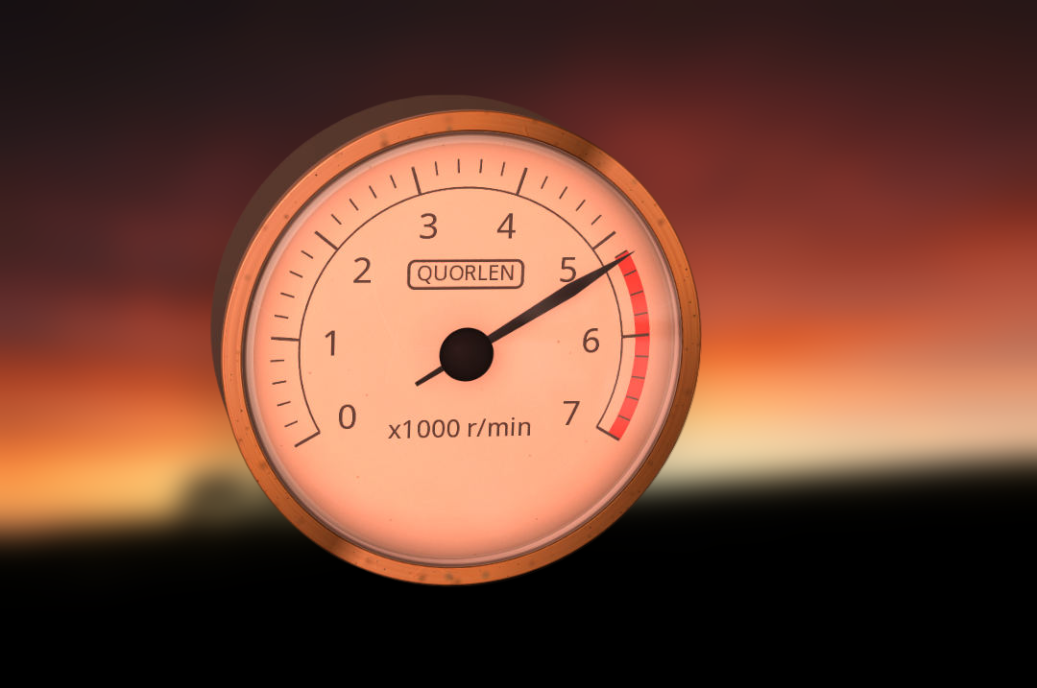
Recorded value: 5200 rpm
